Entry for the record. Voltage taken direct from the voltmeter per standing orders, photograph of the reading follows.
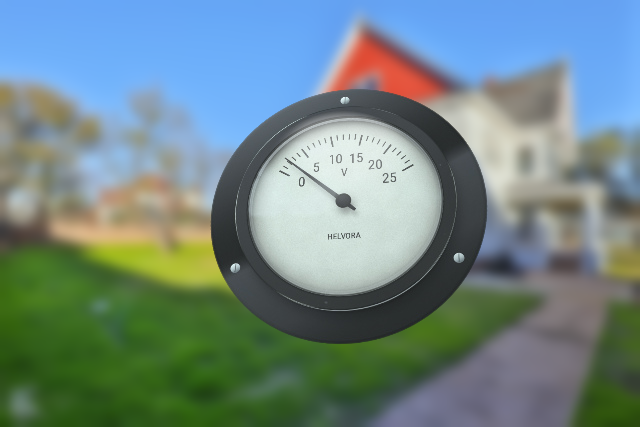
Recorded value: 2 V
